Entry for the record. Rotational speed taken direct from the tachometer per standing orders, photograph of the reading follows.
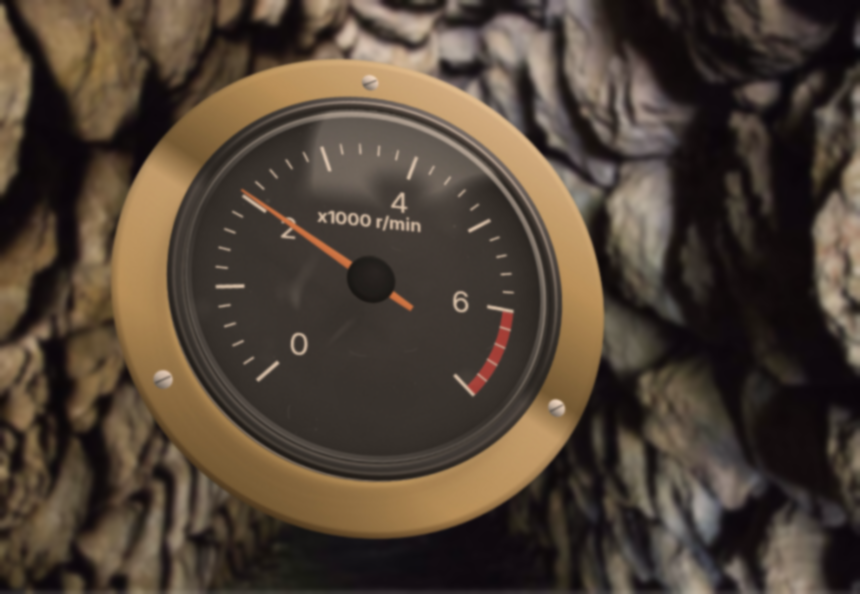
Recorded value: 2000 rpm
